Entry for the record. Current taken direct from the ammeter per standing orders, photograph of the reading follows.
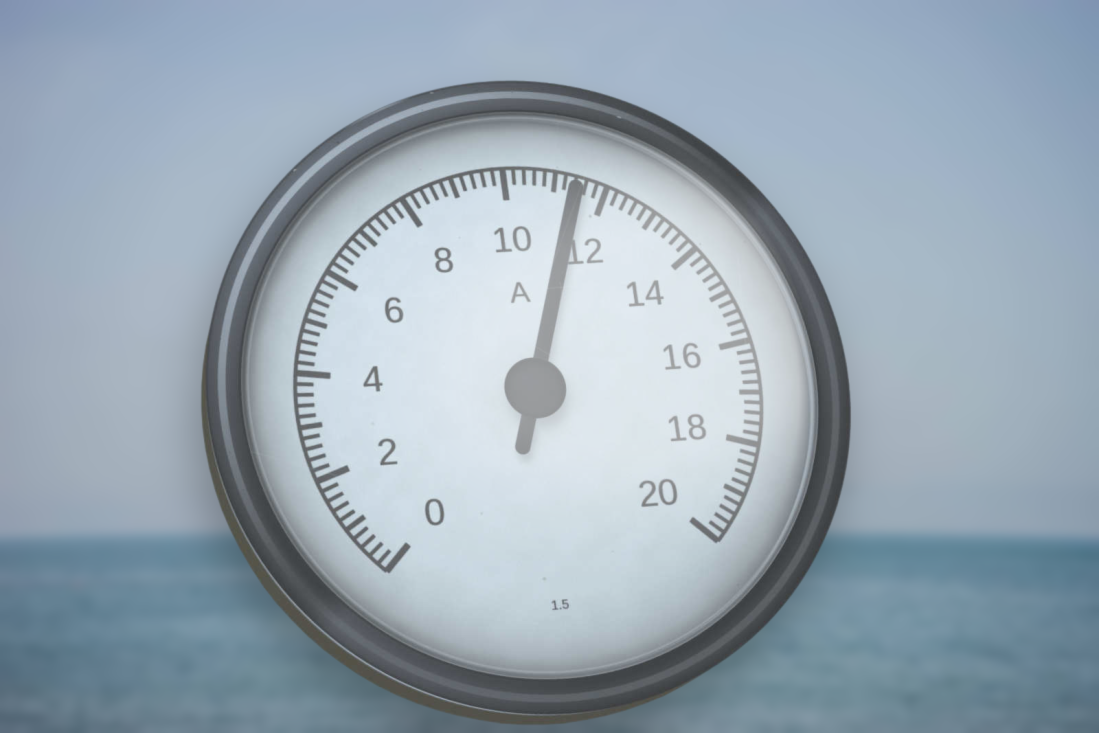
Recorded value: 11.4 A
